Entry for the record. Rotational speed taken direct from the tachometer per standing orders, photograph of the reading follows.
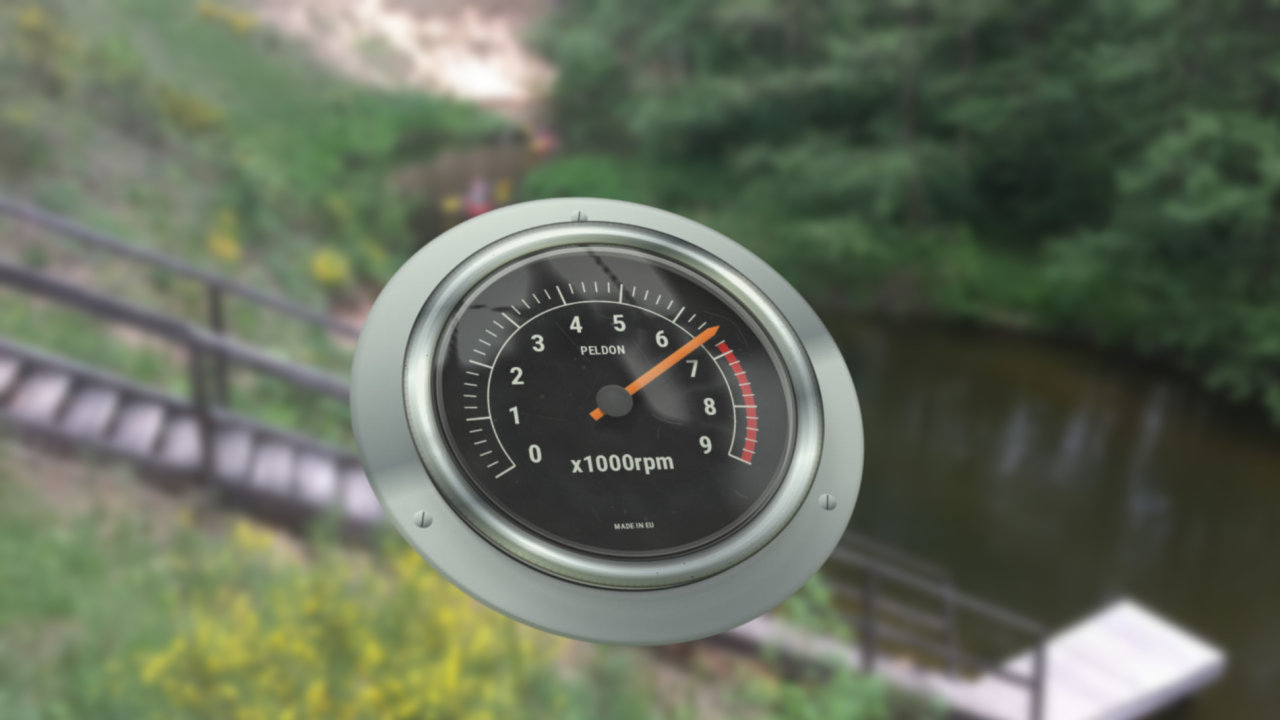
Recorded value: 6600 rpm
